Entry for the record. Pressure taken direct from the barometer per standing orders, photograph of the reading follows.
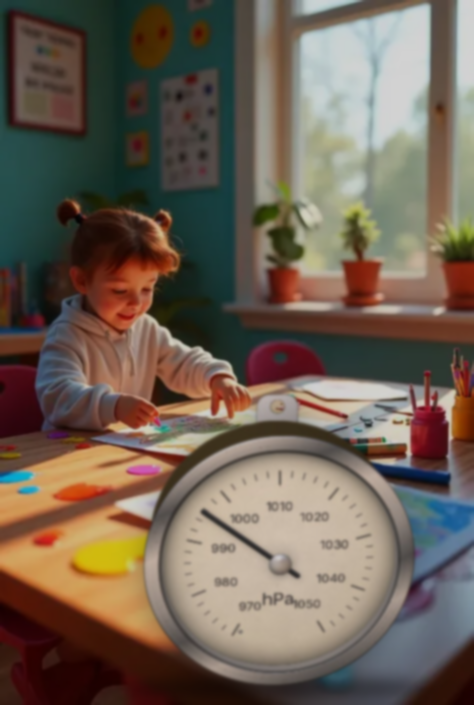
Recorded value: 996 hPa
